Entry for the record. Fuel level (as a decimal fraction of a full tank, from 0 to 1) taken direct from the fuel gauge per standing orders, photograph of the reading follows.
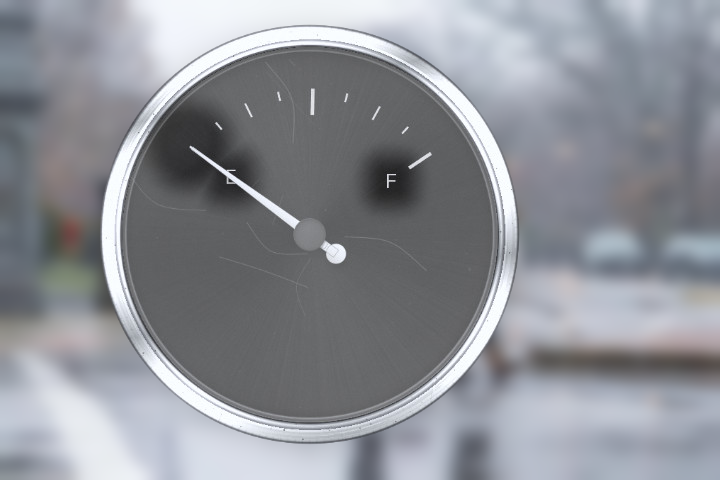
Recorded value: 0
